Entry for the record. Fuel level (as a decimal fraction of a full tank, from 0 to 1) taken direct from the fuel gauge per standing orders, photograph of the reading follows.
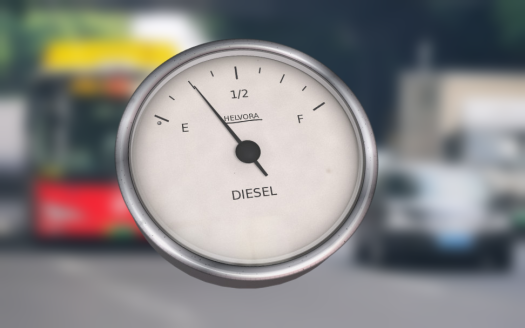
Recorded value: 0.25
